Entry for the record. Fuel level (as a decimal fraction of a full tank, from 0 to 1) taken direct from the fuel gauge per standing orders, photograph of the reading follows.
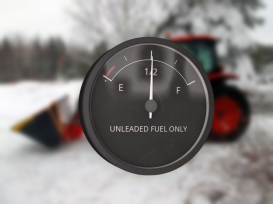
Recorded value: 0.5
